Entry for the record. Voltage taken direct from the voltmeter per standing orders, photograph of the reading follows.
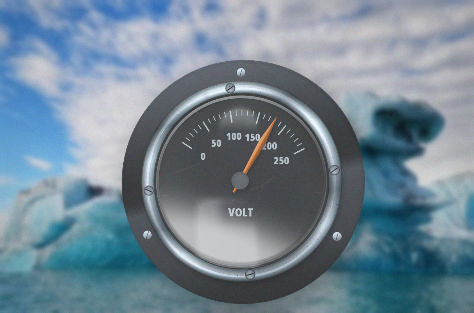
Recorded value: 180 V
